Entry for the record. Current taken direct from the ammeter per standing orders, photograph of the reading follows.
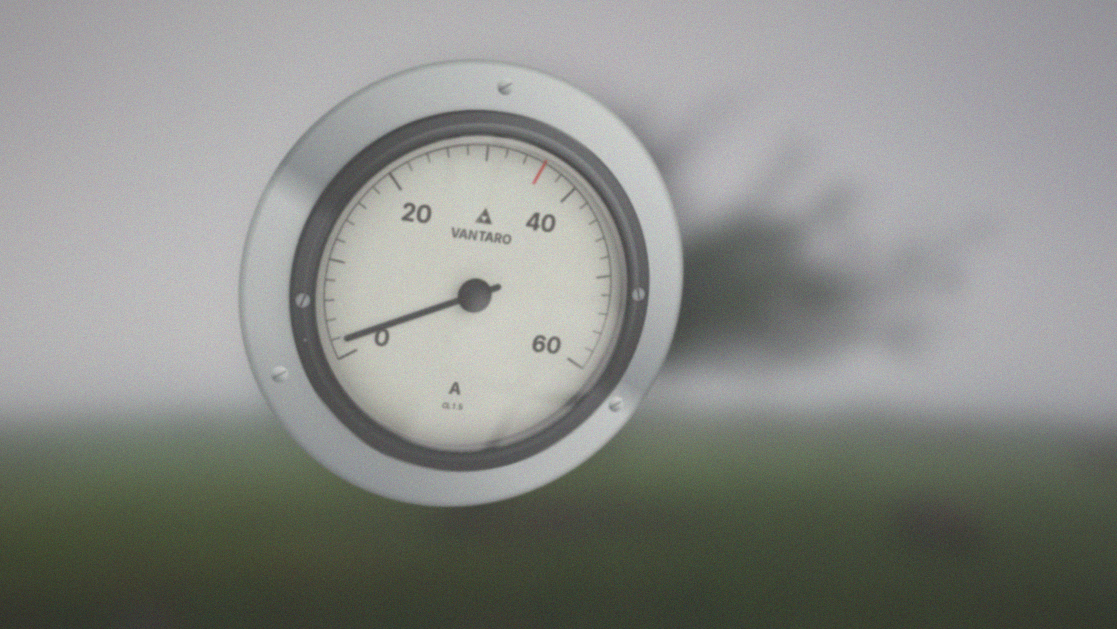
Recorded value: 2 A
